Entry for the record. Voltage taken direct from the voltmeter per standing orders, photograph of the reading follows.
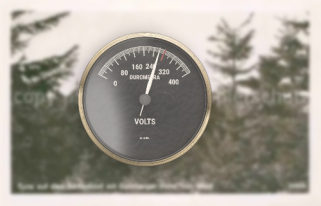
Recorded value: 260 V
